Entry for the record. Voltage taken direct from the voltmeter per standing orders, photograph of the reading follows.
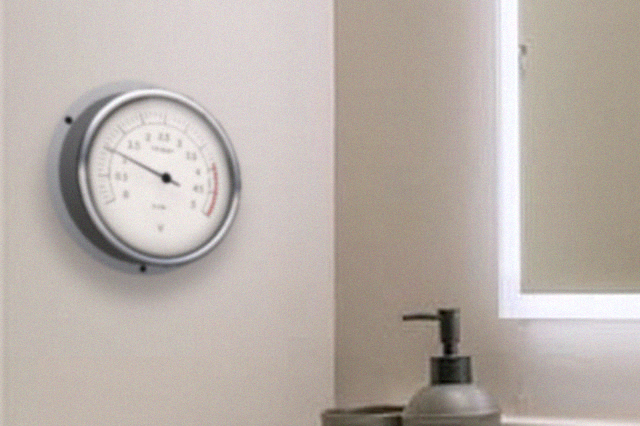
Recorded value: 1 V
